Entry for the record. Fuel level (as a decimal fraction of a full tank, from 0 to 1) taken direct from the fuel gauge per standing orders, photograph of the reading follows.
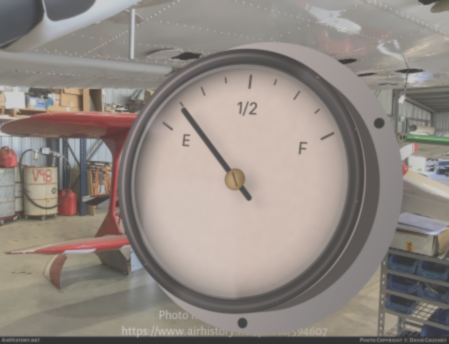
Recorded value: 0.125
